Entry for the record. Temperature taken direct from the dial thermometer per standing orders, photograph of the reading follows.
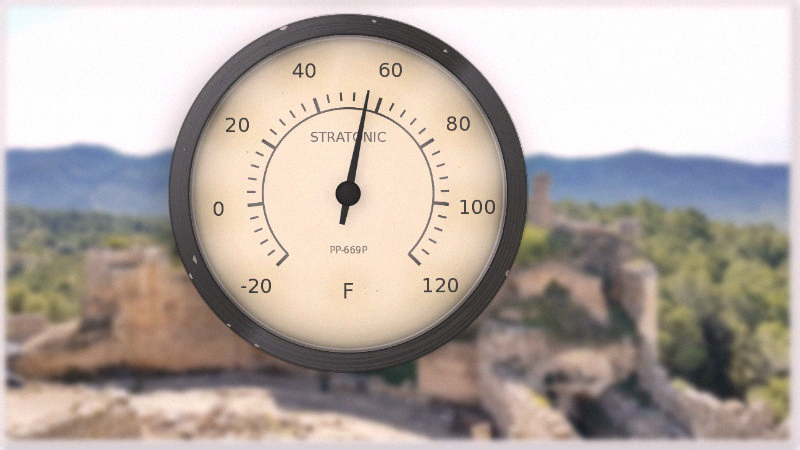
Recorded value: 56 °F
